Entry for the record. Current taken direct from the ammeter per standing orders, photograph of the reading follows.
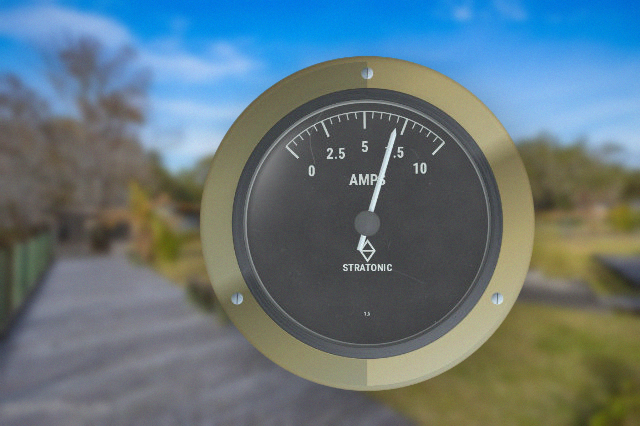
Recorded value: 7 A
